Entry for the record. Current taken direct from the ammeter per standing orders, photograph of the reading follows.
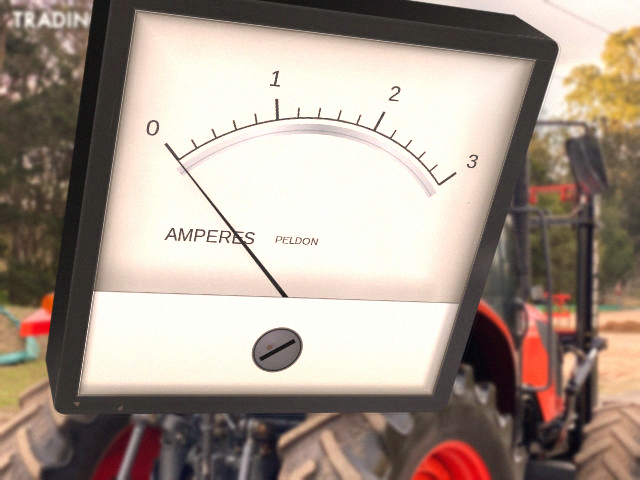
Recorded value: 0 A
